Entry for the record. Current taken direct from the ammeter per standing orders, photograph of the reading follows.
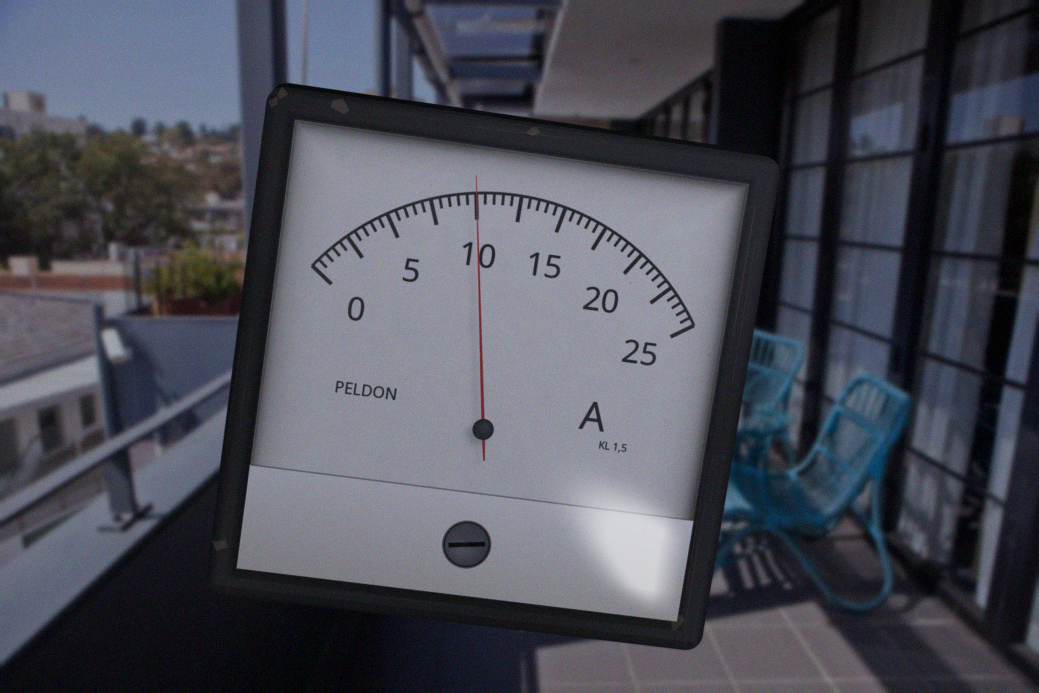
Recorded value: 10 A
